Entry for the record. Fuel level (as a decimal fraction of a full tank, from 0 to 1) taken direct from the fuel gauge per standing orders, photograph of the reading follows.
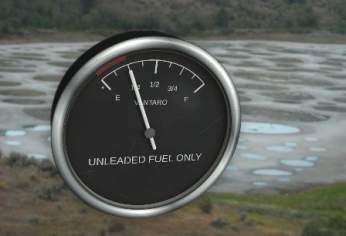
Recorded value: 0.25
